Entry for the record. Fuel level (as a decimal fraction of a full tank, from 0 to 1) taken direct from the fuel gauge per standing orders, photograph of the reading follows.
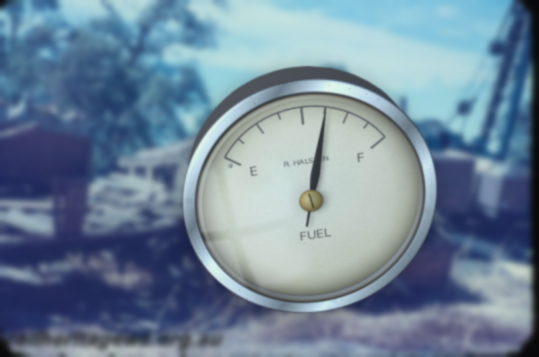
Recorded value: 0.625
